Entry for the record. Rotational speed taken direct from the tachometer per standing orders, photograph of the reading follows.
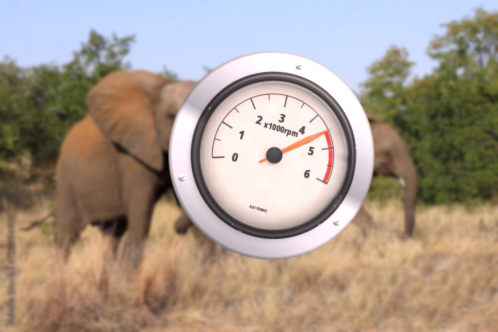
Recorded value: 4500 rpm
